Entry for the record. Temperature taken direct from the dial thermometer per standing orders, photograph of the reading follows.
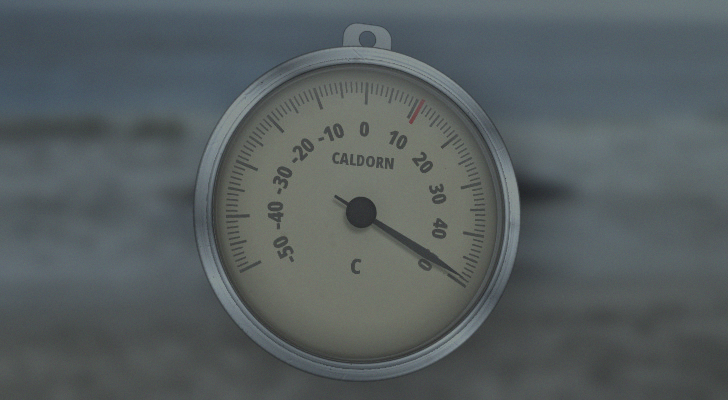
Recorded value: 49 °C
